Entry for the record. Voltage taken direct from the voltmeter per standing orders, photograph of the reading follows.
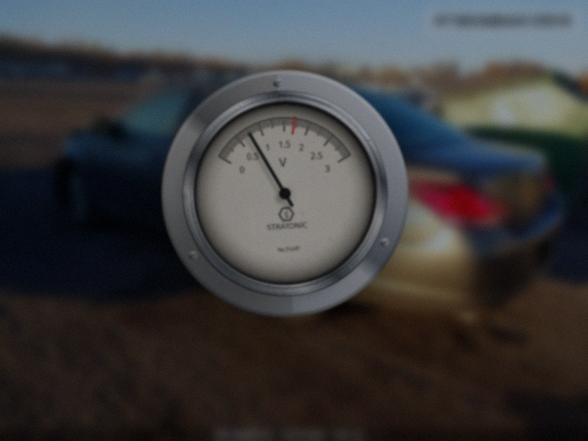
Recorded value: 0.75 V
